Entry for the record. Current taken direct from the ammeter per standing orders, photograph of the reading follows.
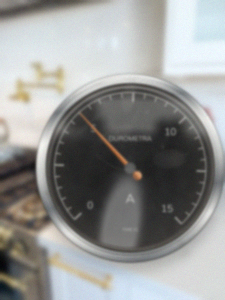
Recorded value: 5 A
